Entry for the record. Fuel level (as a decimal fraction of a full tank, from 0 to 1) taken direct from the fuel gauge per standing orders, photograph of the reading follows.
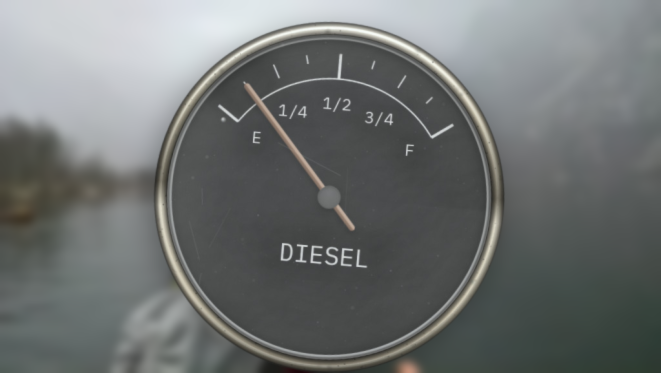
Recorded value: 0.125
